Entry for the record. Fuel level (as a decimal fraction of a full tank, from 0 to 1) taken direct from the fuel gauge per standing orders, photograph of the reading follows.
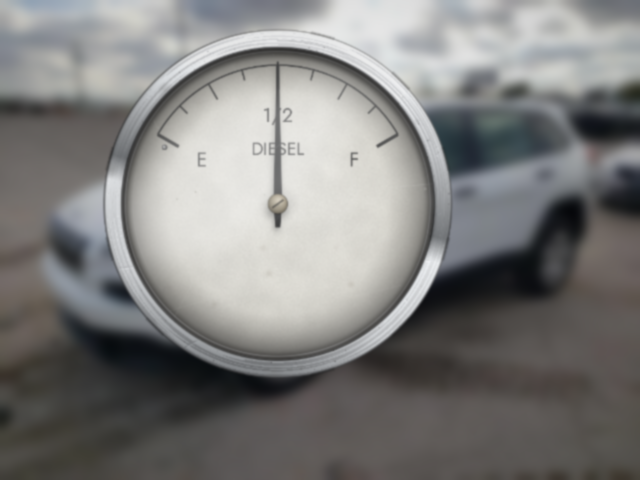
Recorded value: 0.5
